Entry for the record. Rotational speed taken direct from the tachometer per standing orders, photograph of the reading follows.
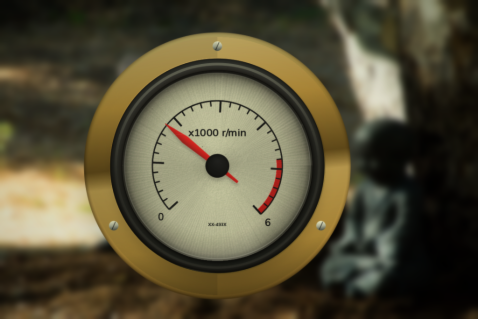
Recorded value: 1800 rpm
